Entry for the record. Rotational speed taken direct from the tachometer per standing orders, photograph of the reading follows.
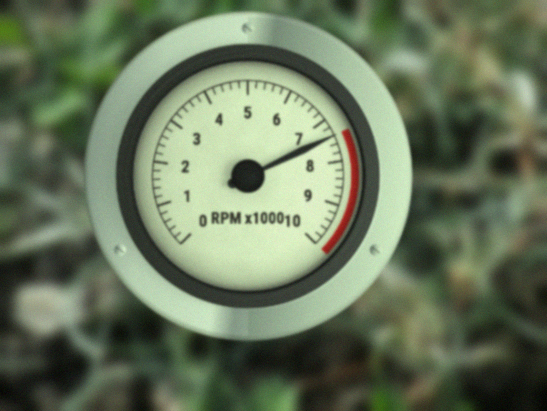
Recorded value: 7400 rpm
